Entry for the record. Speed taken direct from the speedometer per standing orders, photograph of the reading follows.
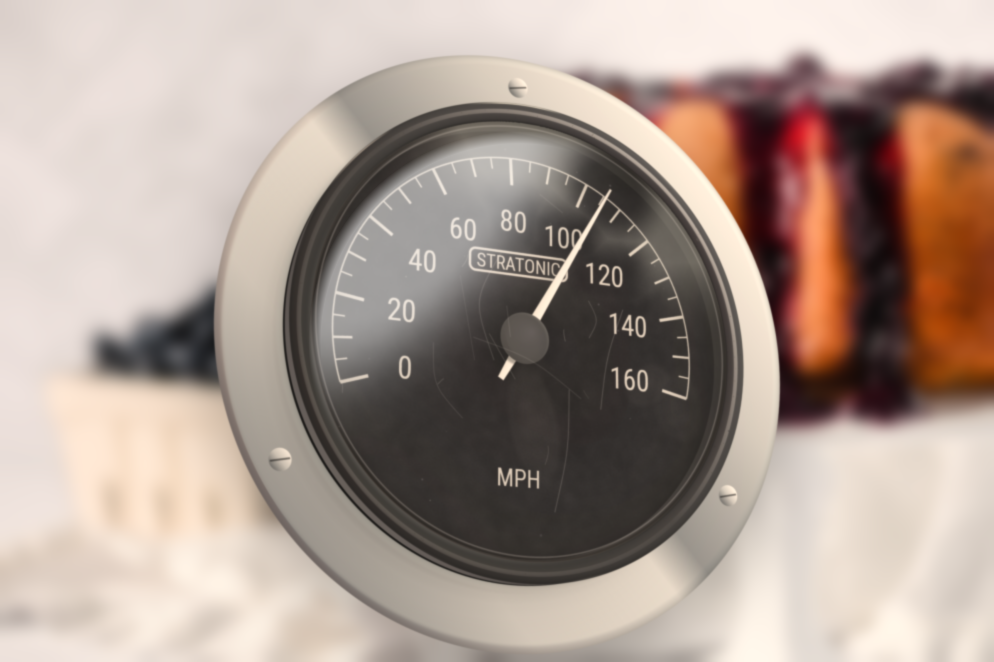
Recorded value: 105 mph
